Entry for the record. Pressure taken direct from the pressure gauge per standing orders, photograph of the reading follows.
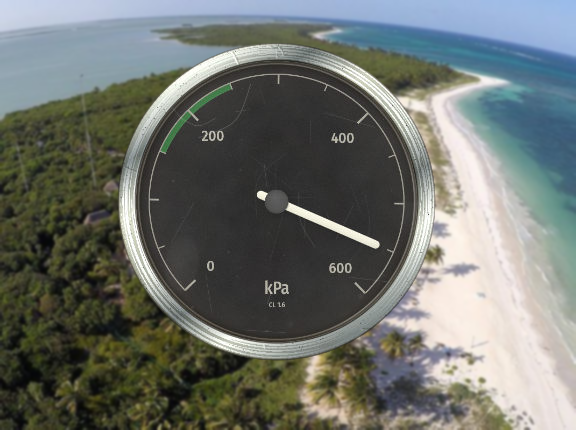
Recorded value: 550 kPa
